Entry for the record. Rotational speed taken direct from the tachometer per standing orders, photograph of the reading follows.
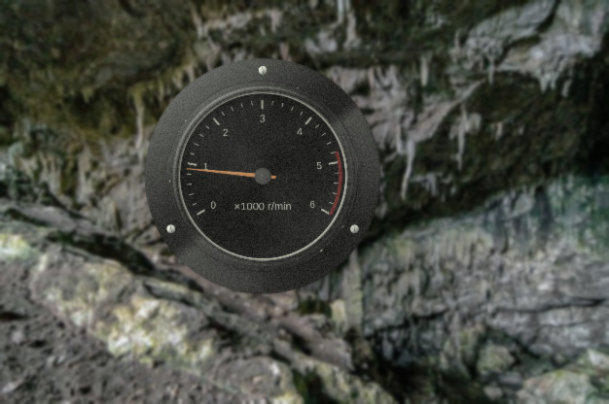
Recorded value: 900 rpm
